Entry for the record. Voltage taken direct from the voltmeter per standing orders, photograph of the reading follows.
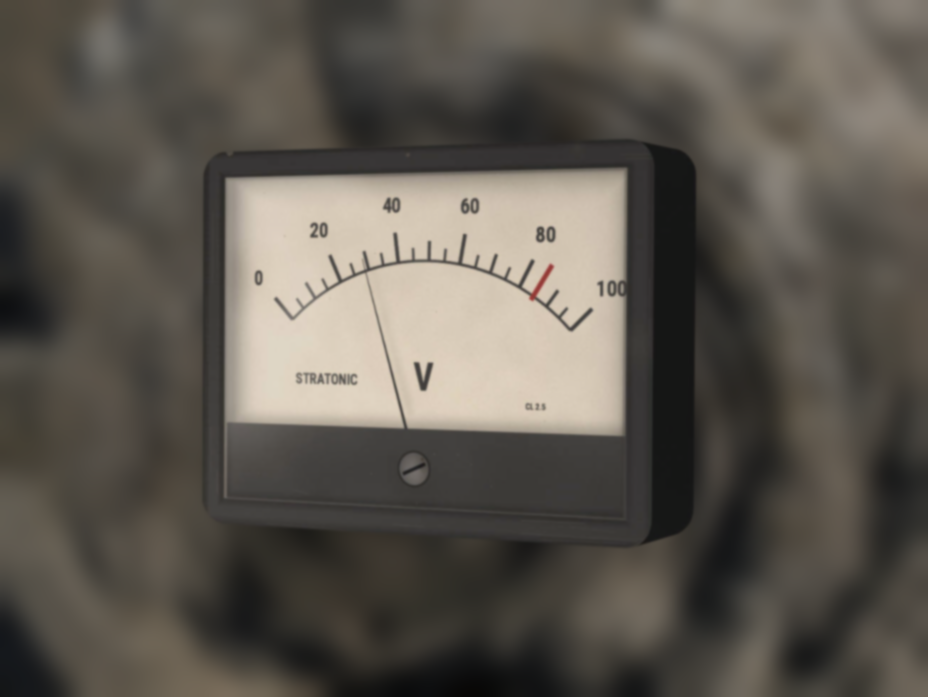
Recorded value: 30 V
